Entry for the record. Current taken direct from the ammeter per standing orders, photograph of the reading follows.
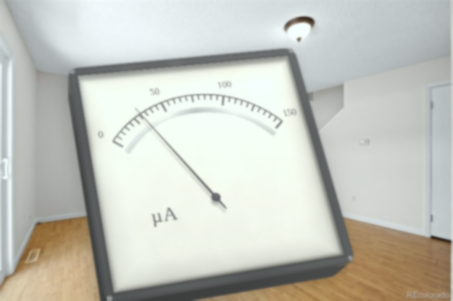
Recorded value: 30 µA
